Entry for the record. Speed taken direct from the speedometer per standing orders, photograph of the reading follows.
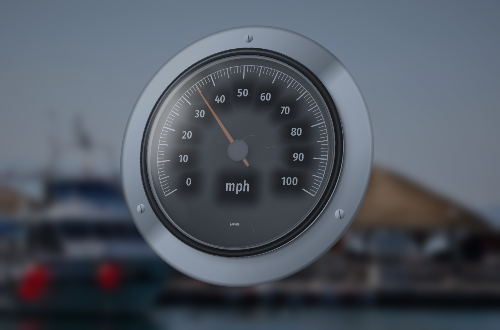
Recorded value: 35 mph
